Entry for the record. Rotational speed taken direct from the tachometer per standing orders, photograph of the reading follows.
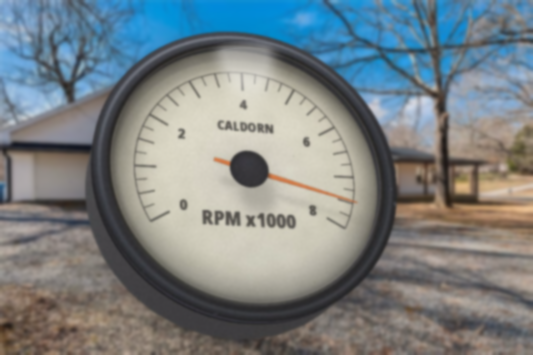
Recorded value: 7500 rpm
